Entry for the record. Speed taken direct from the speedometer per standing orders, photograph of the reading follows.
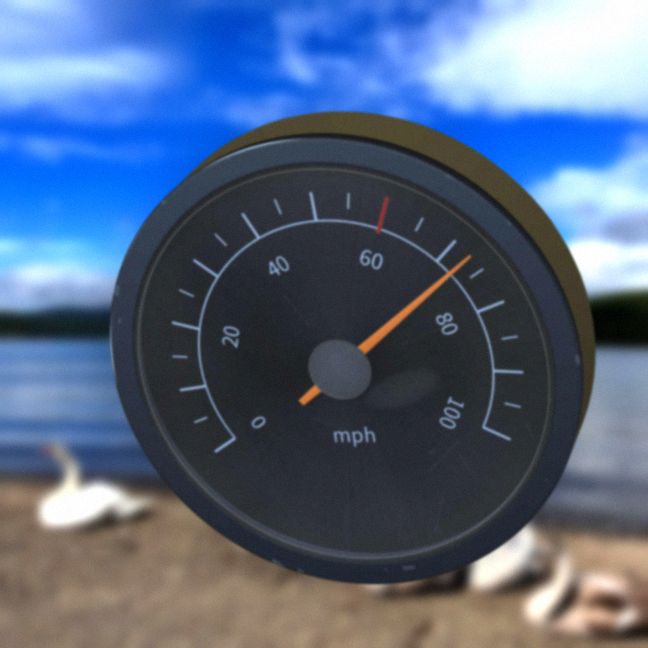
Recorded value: 72.5 mph
